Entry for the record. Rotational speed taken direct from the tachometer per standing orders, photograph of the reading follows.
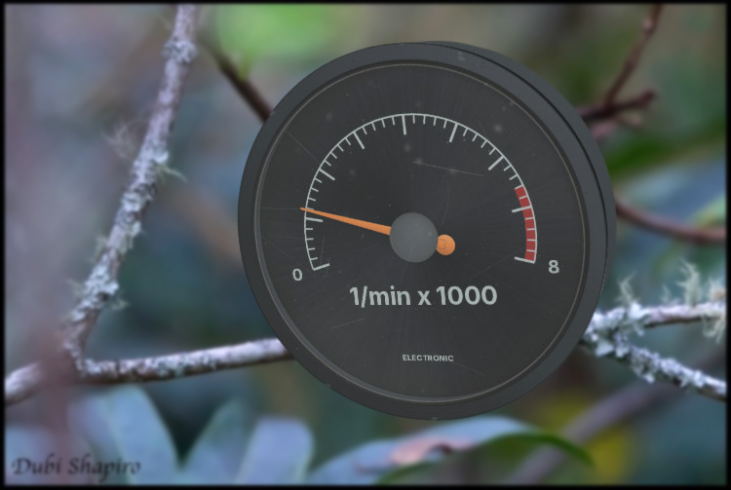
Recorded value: 1200 rpm
